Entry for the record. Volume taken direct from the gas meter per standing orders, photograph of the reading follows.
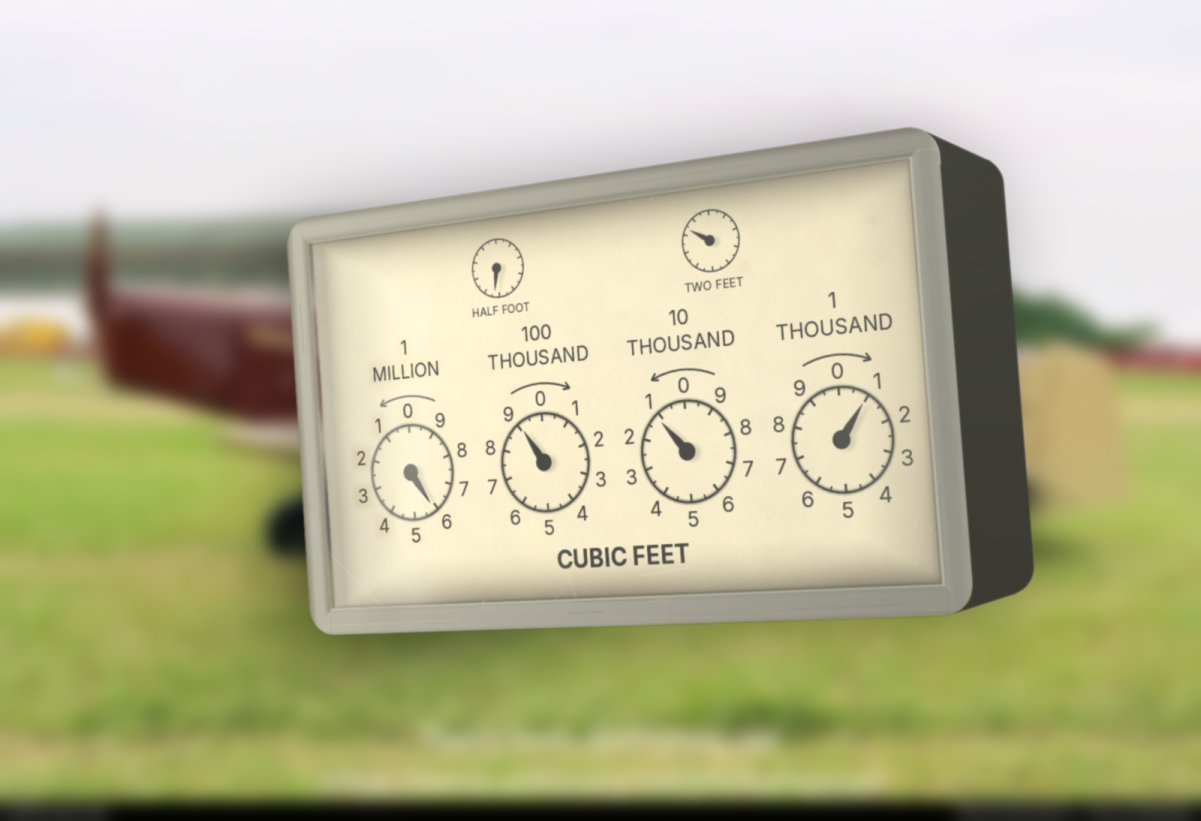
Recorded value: 591100 ft³
